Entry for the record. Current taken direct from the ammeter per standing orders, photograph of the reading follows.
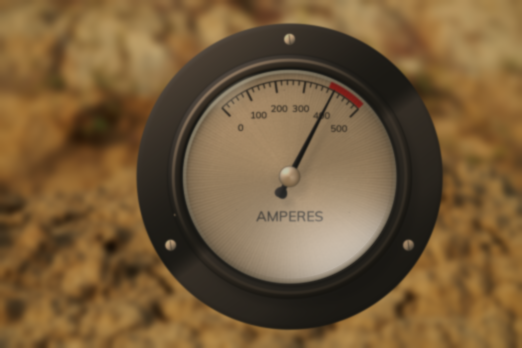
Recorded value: 400 A
